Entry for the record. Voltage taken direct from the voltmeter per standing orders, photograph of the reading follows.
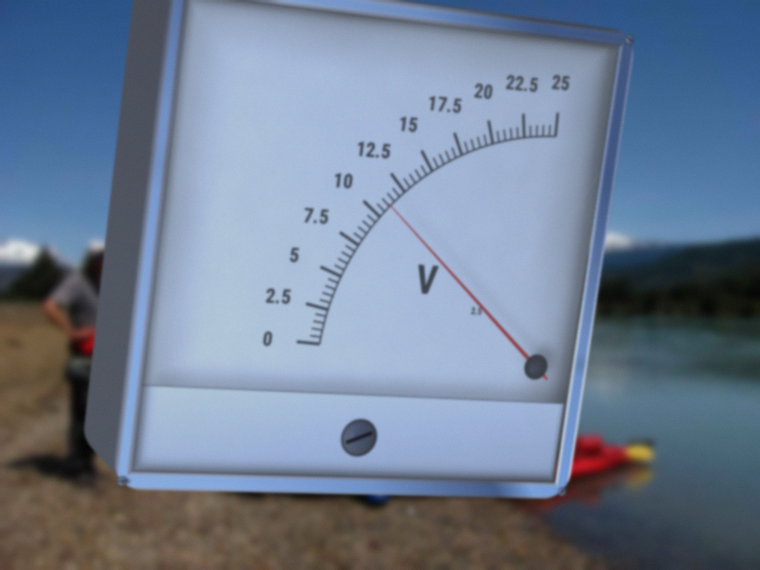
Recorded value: 11 V
